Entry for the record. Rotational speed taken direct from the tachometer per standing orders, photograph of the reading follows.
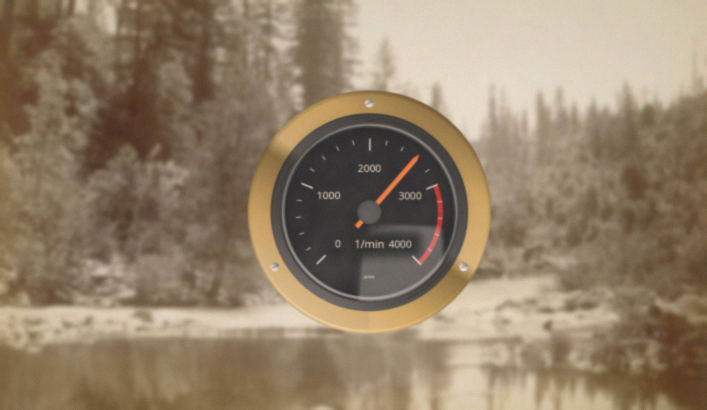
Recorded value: 2600 rpm
